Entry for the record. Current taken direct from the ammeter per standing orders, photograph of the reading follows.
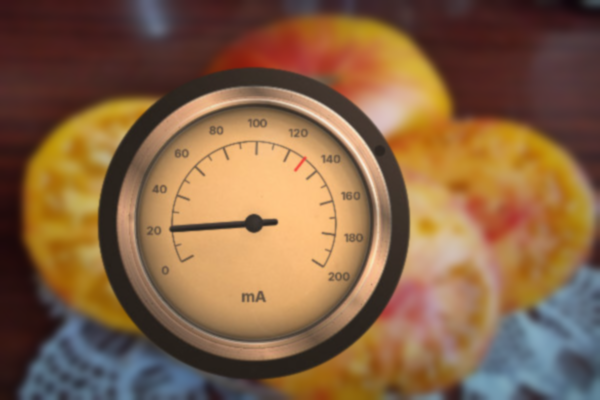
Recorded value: 20 mA
